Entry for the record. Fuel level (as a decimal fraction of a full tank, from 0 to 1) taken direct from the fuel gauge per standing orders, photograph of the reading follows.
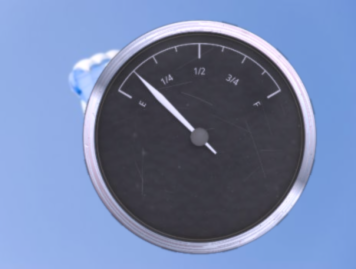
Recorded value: 0.125
